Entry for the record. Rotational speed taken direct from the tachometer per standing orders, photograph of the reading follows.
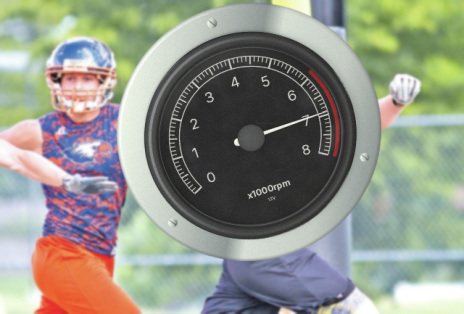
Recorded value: 6900 rpm
